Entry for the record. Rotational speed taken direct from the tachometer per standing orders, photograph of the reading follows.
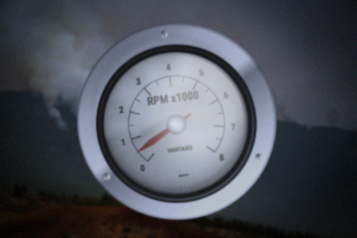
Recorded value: 500 rpm
